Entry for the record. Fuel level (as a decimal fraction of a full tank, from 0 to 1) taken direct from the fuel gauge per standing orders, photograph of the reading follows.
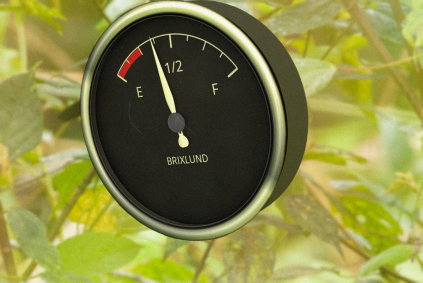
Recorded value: 0.375
